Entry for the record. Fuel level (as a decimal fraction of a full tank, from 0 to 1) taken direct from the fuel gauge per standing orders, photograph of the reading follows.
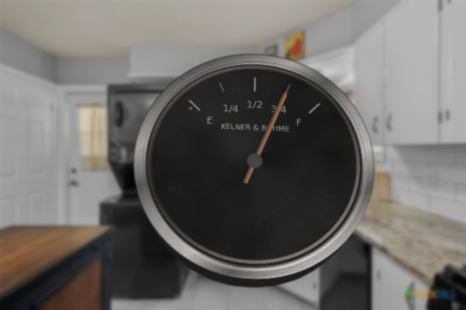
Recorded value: 0.75
